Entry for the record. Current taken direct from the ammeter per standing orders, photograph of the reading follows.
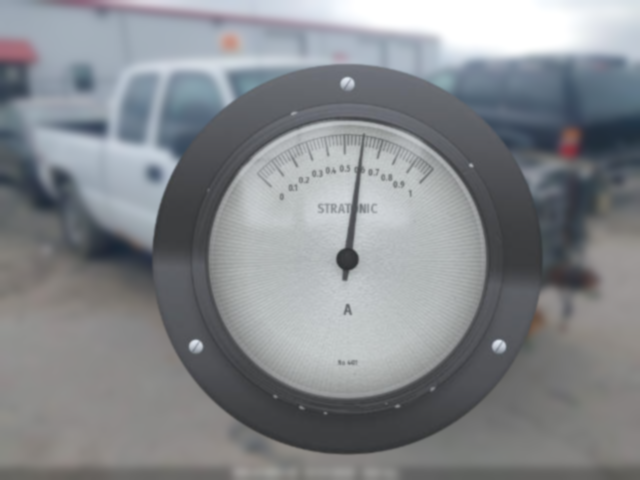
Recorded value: 0.6 A
